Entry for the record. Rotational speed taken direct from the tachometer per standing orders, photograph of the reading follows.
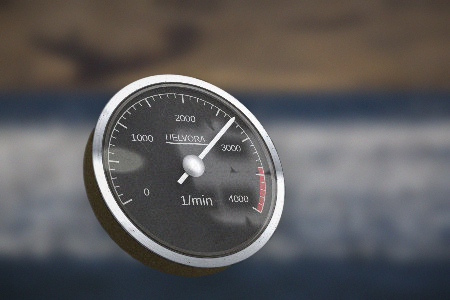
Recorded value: 2700 rpm
